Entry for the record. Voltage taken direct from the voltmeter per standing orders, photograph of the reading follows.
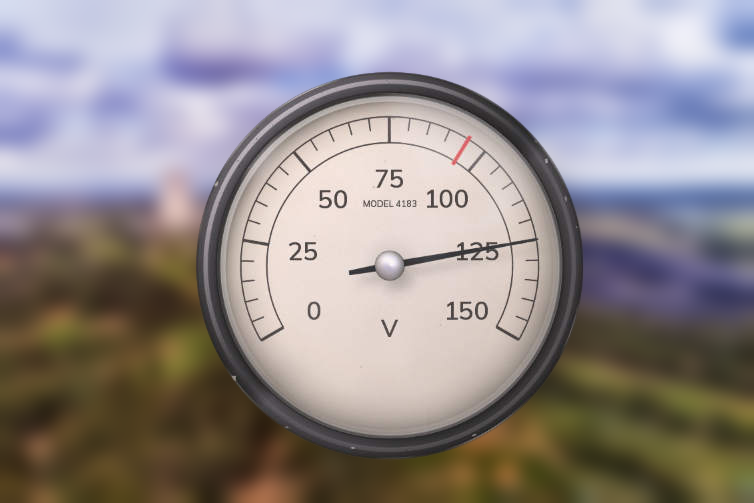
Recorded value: 125 V
